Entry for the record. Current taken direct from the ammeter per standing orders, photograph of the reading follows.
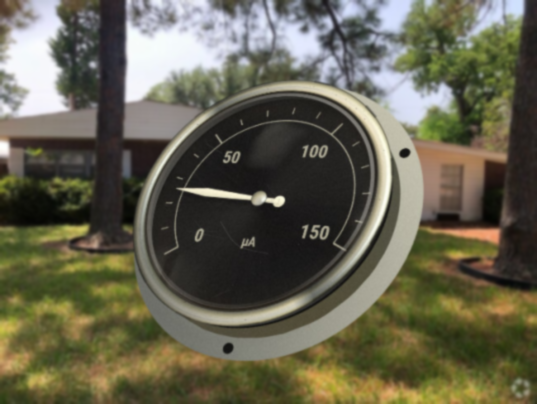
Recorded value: 25 µA
